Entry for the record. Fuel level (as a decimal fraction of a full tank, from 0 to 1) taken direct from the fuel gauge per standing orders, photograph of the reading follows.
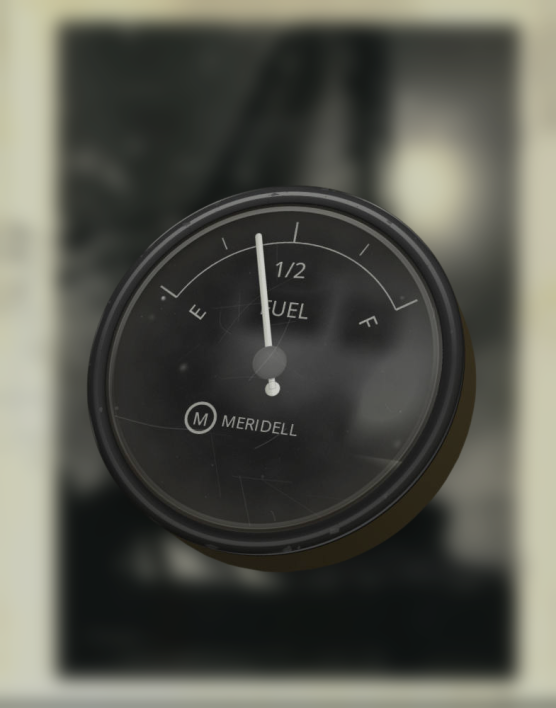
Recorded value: 0.375
